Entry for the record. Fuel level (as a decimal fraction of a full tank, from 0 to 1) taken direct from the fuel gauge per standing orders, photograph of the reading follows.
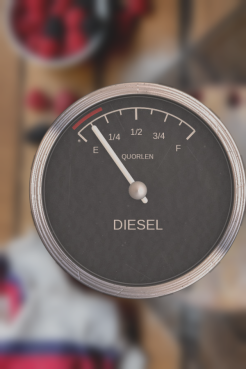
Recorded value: 0.125
